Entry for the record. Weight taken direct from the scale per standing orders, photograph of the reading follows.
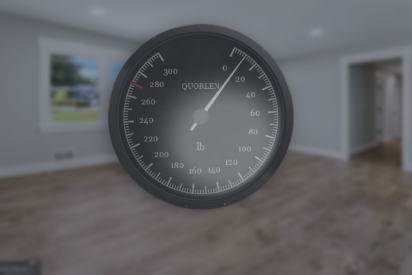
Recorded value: 10 lb
